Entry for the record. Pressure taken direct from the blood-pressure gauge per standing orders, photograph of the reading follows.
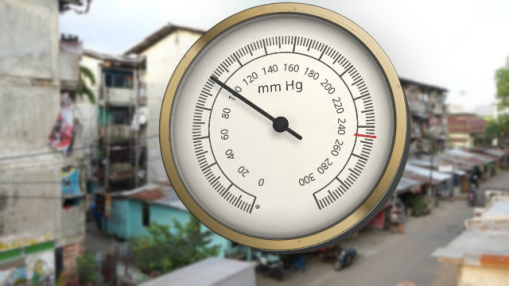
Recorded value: 100 mmHg
